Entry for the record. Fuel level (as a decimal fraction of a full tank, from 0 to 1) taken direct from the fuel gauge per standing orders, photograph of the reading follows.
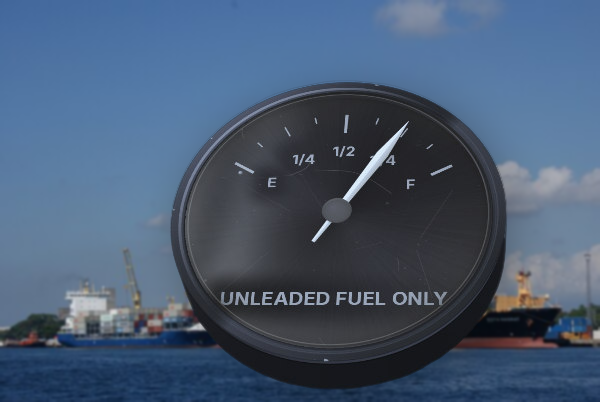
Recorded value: 0.75
